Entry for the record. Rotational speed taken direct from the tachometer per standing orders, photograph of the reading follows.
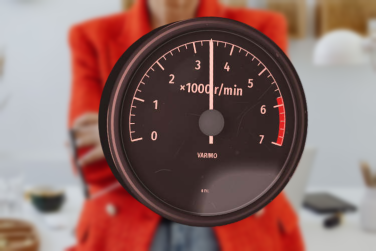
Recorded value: 3400 rpm
